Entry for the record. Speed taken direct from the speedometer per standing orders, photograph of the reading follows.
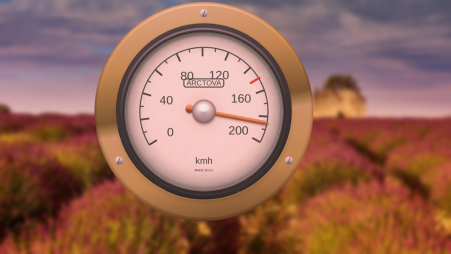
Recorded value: 185 km/h
